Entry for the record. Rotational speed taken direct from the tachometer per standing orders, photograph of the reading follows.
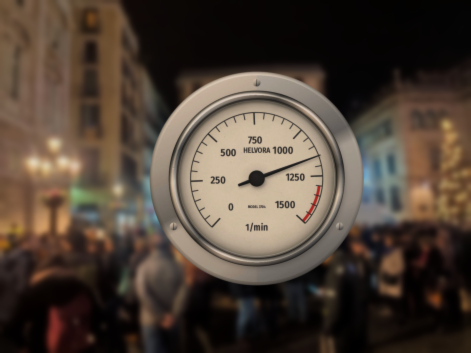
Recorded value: 1150 rpm
